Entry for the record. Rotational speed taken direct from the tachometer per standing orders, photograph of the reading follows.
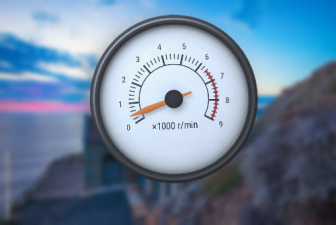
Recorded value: 400 rpm
